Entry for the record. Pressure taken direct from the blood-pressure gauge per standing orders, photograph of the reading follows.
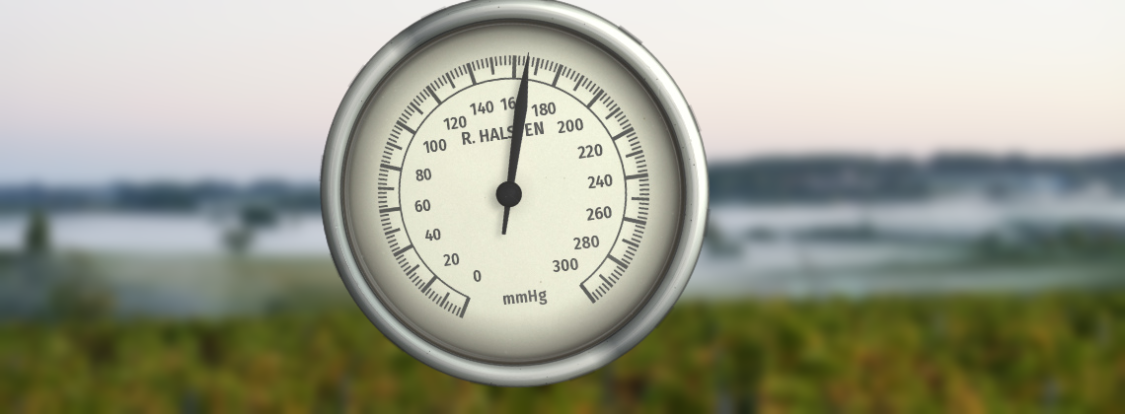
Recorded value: 166 mmHg
